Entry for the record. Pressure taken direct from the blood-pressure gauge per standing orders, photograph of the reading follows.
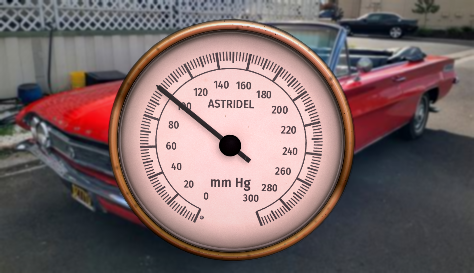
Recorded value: 100 mmHg
